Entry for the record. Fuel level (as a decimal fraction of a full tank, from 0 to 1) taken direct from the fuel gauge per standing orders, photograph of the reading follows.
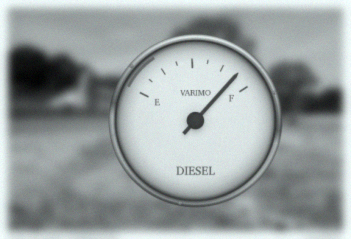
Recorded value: 0.875
